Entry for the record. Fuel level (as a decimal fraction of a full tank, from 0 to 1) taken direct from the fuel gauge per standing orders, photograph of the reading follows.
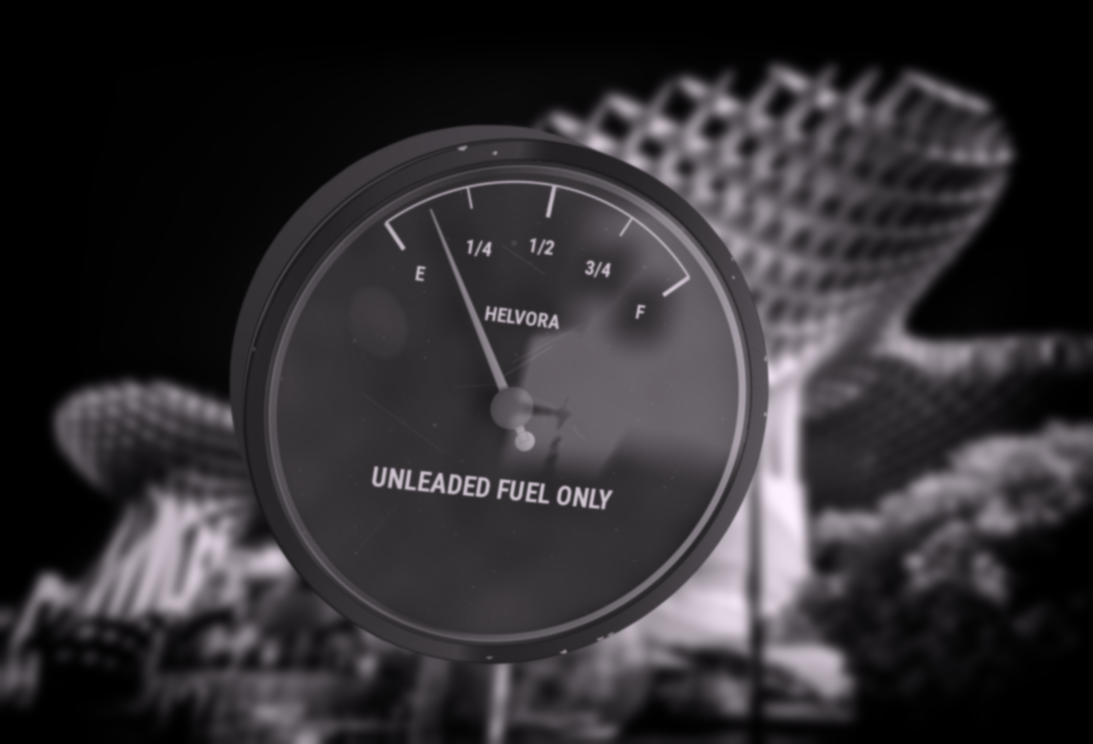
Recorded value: 0.125
